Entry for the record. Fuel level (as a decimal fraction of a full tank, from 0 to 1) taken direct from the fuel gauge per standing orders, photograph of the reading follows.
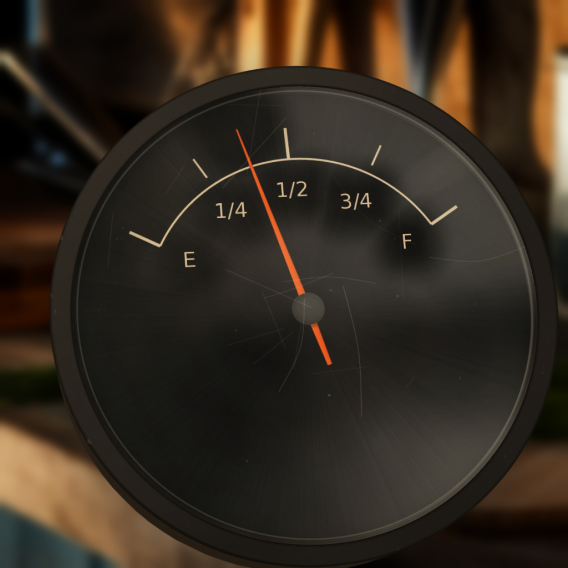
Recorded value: 0.375
